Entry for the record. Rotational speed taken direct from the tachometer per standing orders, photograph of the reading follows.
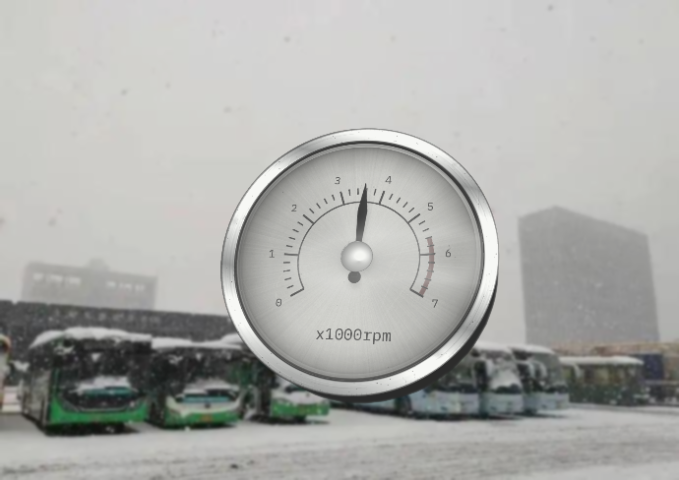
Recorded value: 3600 rpm
